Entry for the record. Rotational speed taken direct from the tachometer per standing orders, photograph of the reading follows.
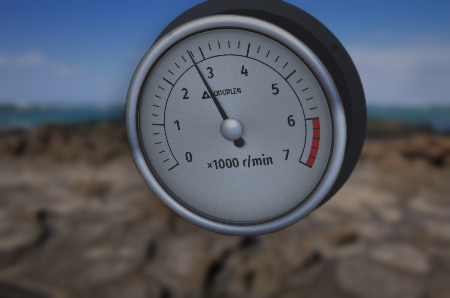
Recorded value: 2800 rpm
